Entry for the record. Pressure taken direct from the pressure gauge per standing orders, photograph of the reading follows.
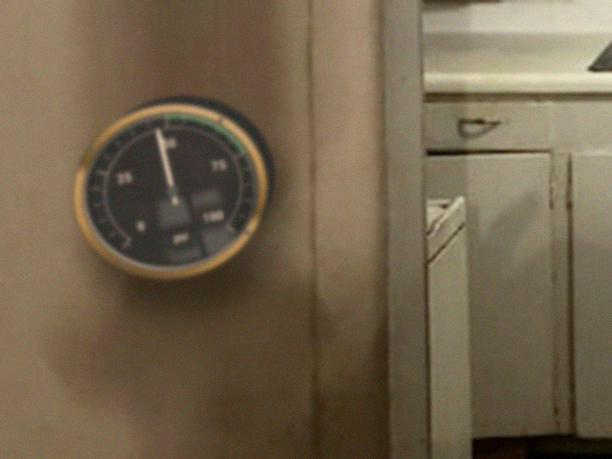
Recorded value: 47.5 psi
